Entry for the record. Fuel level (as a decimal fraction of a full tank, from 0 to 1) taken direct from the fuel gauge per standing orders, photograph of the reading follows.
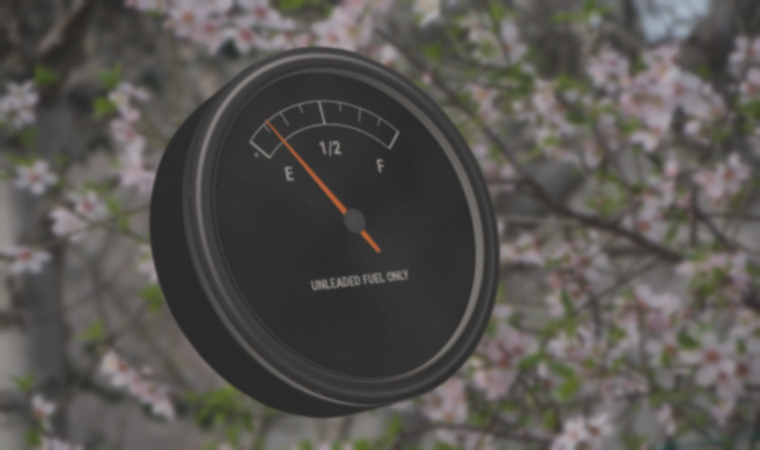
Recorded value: 0.125
